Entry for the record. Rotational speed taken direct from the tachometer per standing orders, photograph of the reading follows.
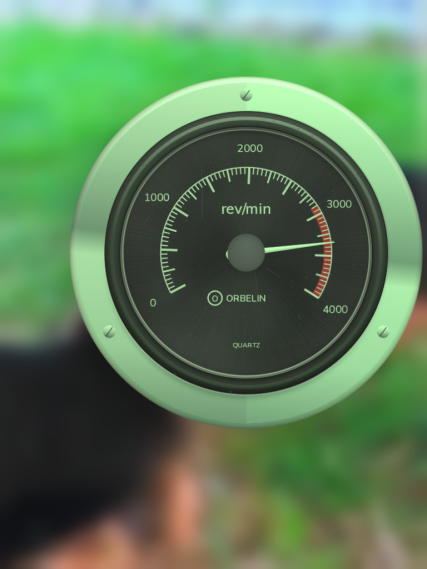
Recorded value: 3350 rpm
